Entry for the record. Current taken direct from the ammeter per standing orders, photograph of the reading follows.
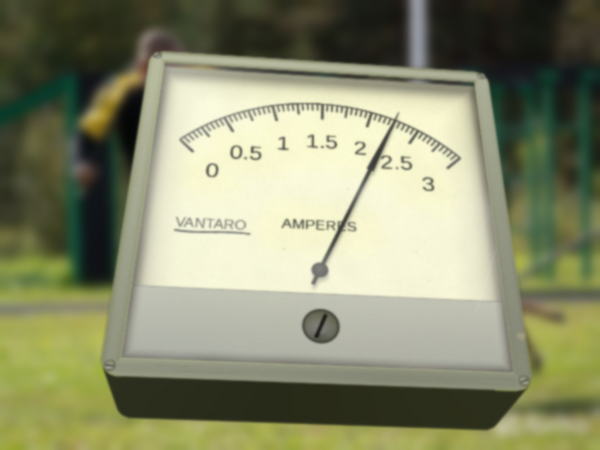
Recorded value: 2.25 A
